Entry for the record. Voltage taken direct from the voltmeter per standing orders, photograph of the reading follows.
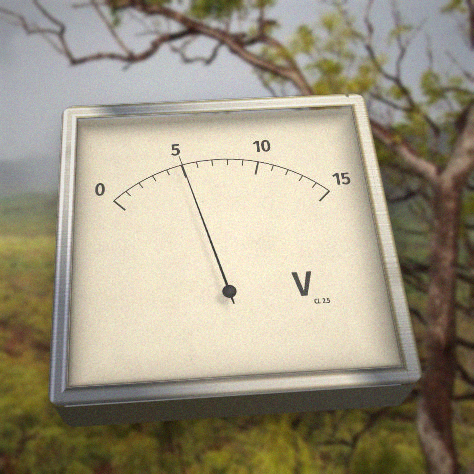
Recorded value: 5 V
